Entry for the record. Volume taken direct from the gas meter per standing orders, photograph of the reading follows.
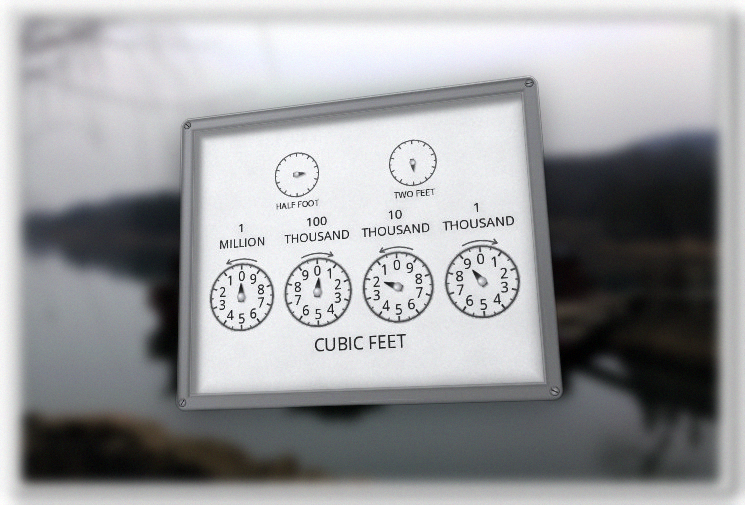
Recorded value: 1900 ft³
